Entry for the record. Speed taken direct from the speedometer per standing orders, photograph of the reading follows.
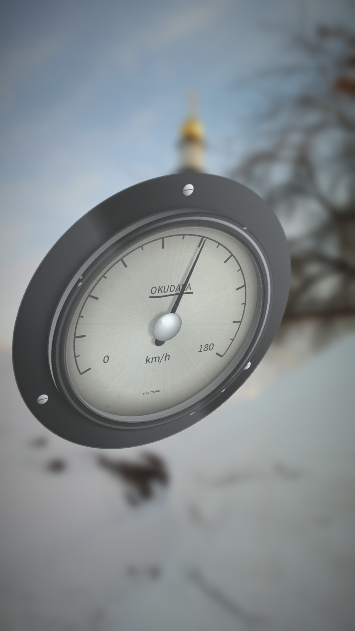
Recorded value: 100 km/h
